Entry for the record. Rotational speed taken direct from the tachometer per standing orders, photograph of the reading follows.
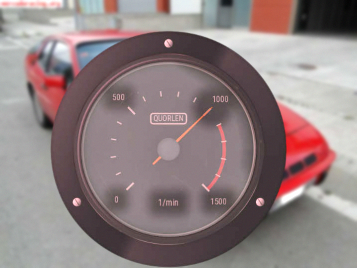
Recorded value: 1000 rpm
